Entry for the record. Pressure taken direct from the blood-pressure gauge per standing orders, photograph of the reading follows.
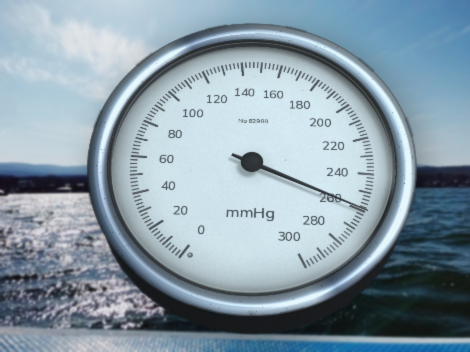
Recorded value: 260 mmHg
